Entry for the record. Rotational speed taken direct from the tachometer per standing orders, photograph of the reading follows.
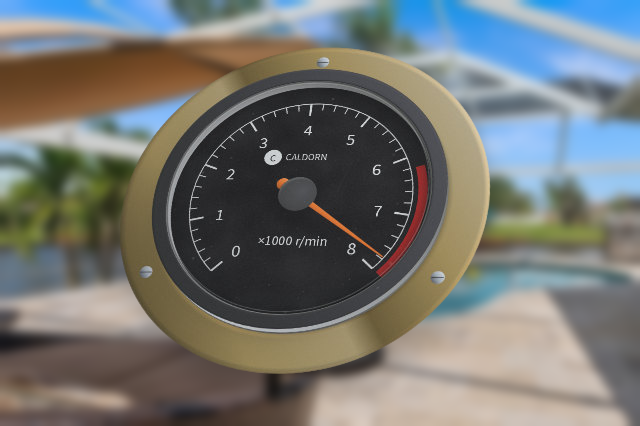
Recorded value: 7800 rpm
